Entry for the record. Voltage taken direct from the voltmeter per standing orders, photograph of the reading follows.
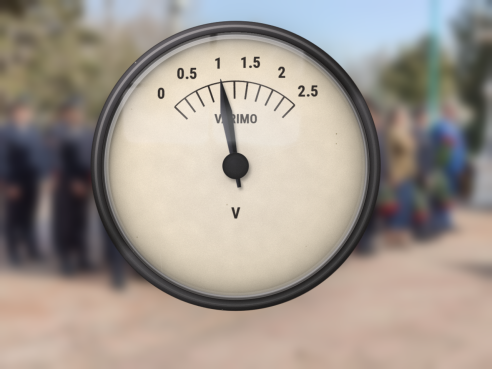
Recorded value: 1 V
